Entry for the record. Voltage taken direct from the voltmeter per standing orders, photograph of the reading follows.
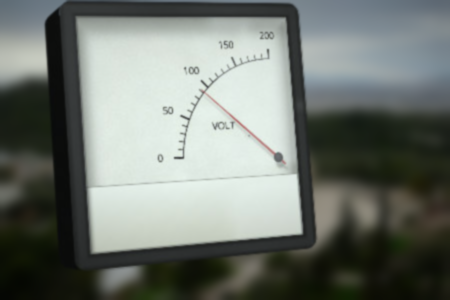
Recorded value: 90 V
